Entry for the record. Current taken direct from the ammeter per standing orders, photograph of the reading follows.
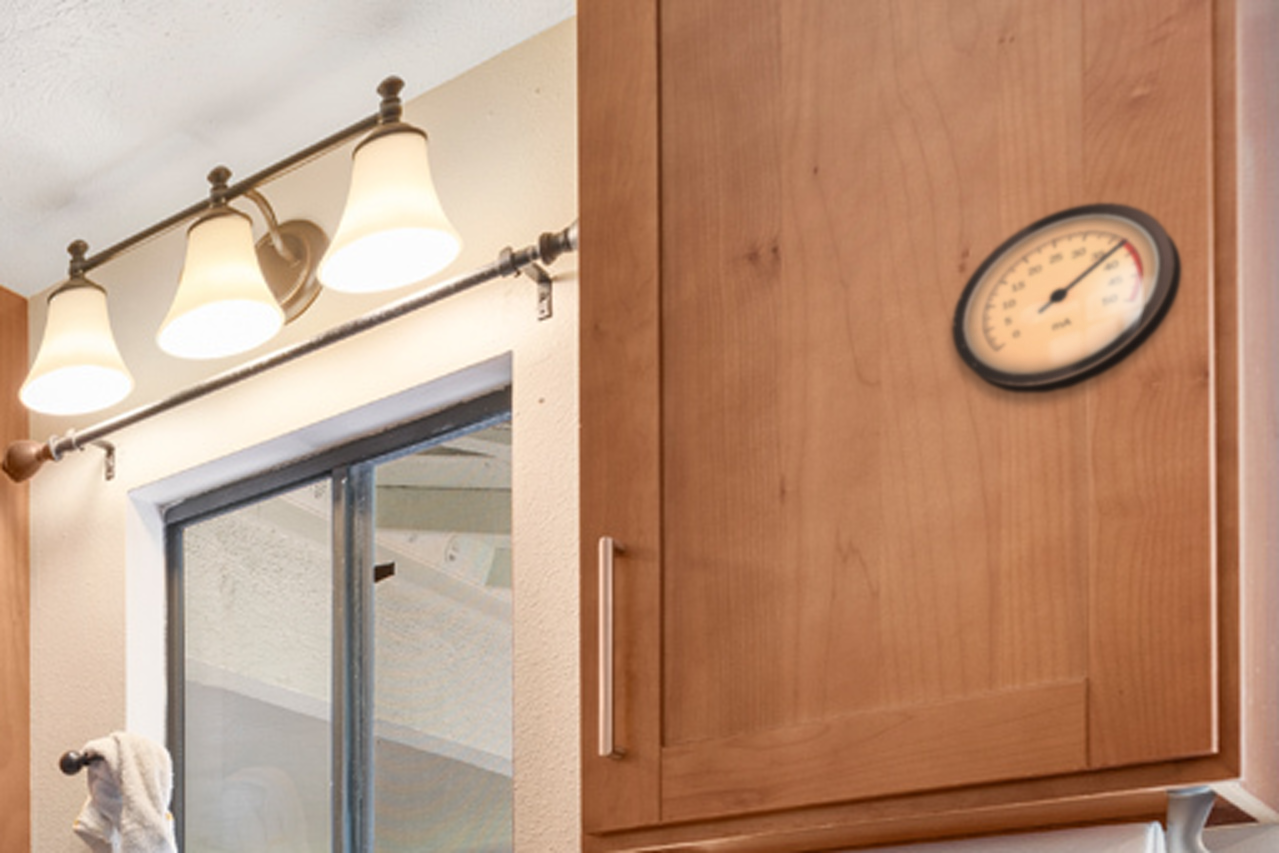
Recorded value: 37.5 mA
